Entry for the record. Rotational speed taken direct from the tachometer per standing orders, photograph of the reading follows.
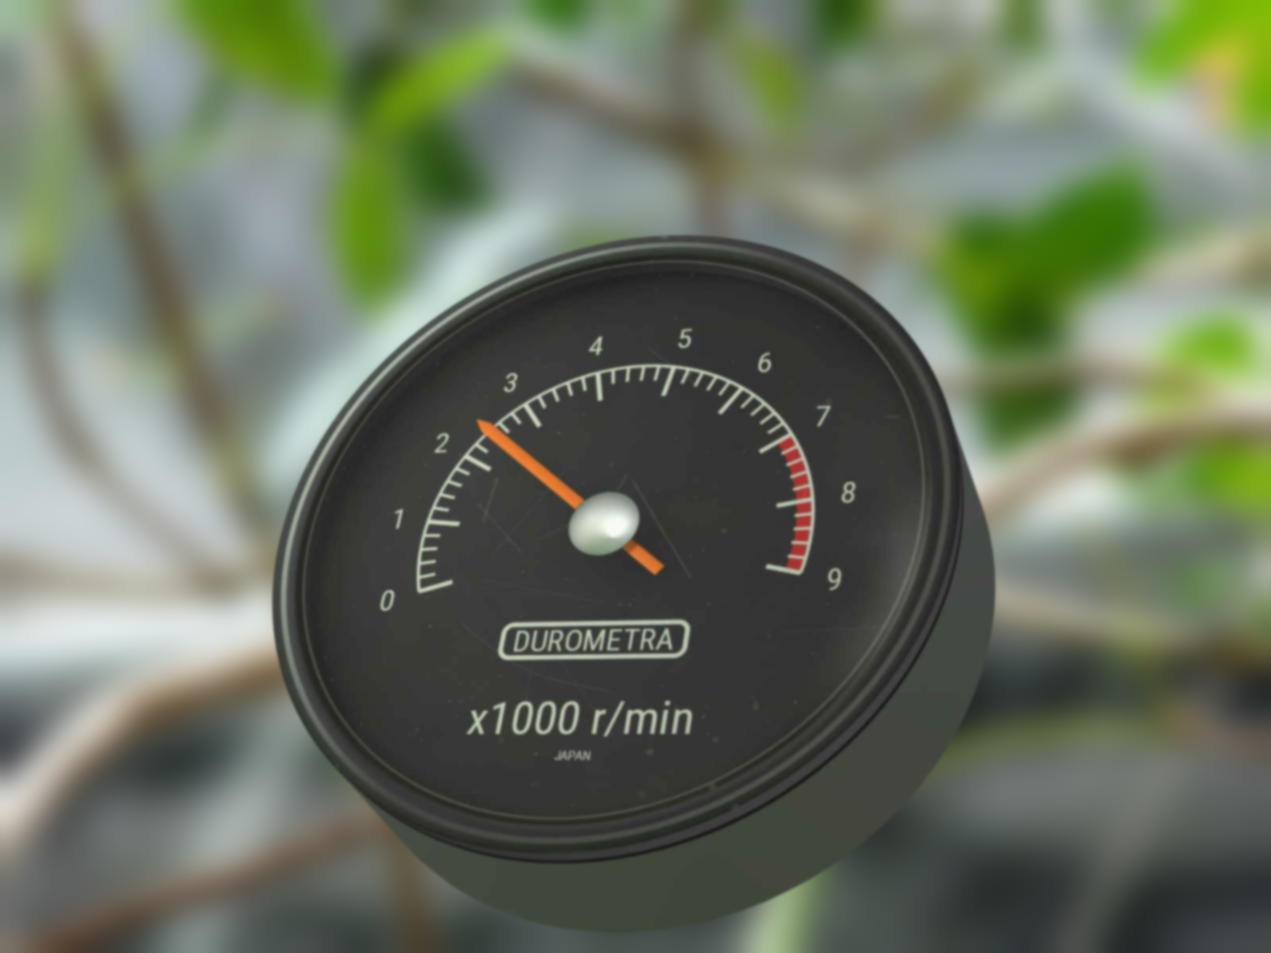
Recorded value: 2400 rpm
